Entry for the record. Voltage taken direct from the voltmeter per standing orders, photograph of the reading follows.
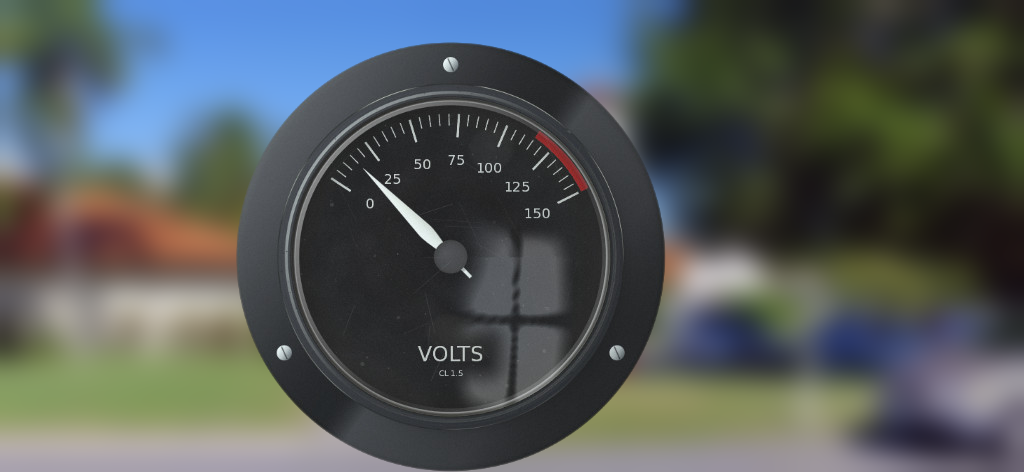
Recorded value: 15 V
